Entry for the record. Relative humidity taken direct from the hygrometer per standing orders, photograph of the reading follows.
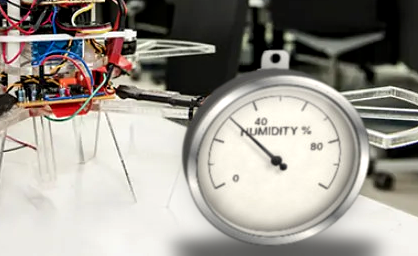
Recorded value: 30 %
